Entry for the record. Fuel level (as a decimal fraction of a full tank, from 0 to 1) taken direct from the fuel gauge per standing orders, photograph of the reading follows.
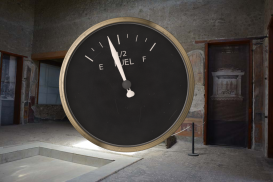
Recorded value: 0.375
